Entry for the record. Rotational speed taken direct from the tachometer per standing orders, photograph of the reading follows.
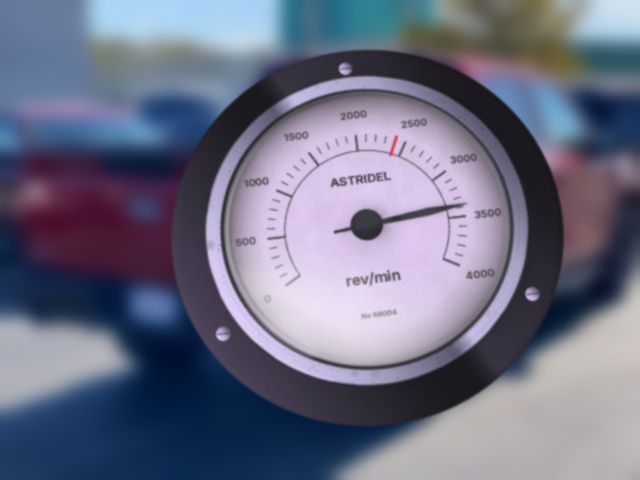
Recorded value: 3400 rpm
